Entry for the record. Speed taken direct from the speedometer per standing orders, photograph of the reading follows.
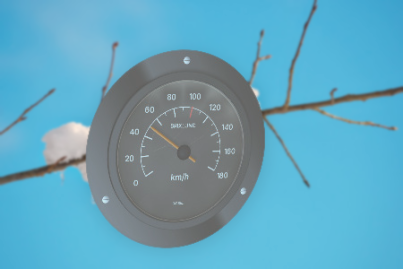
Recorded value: 50 km/h
